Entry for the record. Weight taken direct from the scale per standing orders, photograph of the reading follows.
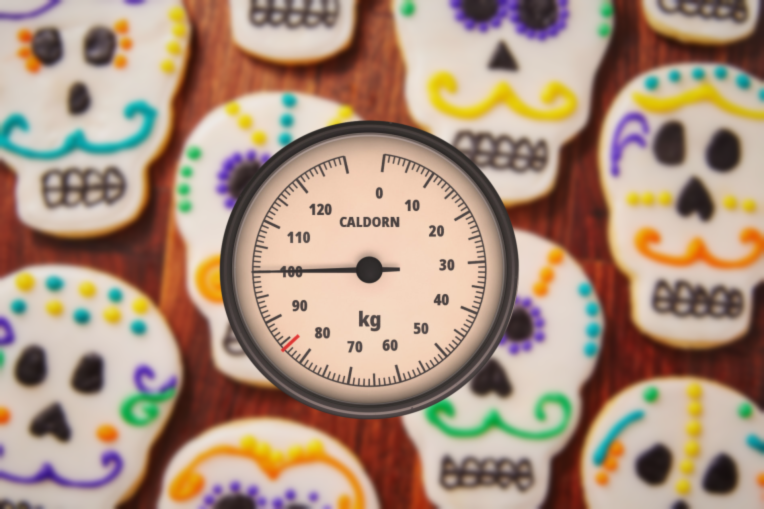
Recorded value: 100 kg
